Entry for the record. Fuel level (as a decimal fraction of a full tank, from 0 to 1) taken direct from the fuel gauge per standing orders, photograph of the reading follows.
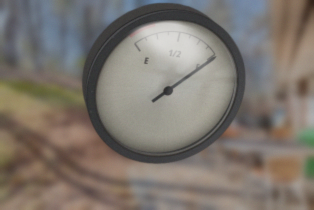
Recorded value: 1
